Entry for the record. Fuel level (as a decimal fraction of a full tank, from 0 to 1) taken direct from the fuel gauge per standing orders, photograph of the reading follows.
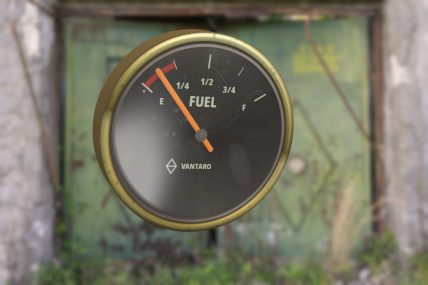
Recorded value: 0.125
